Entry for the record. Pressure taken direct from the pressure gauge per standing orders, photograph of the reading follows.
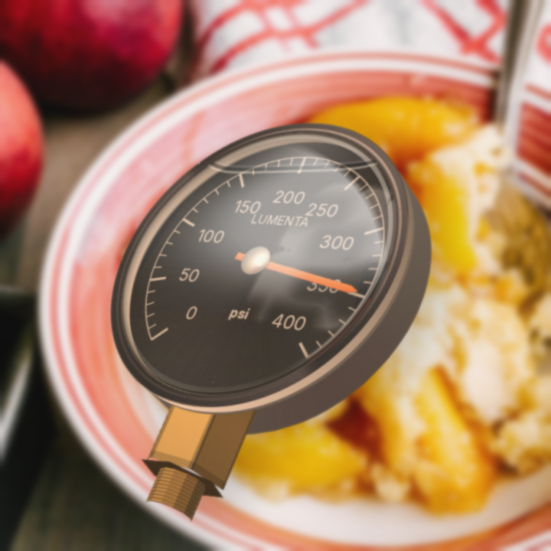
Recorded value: 350 psi
